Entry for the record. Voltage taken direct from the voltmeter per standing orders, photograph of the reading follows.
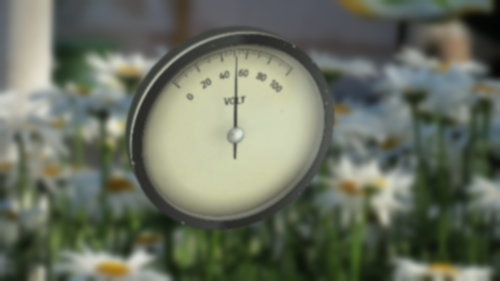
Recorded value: 50 V
